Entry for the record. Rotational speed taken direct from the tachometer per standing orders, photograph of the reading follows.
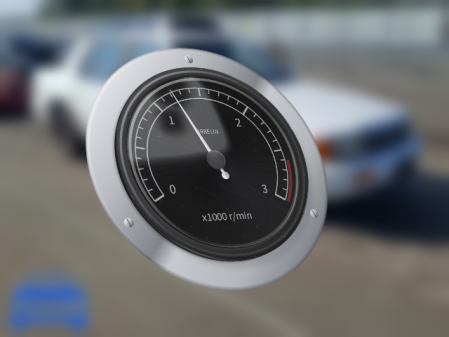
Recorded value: 1200 rpm
